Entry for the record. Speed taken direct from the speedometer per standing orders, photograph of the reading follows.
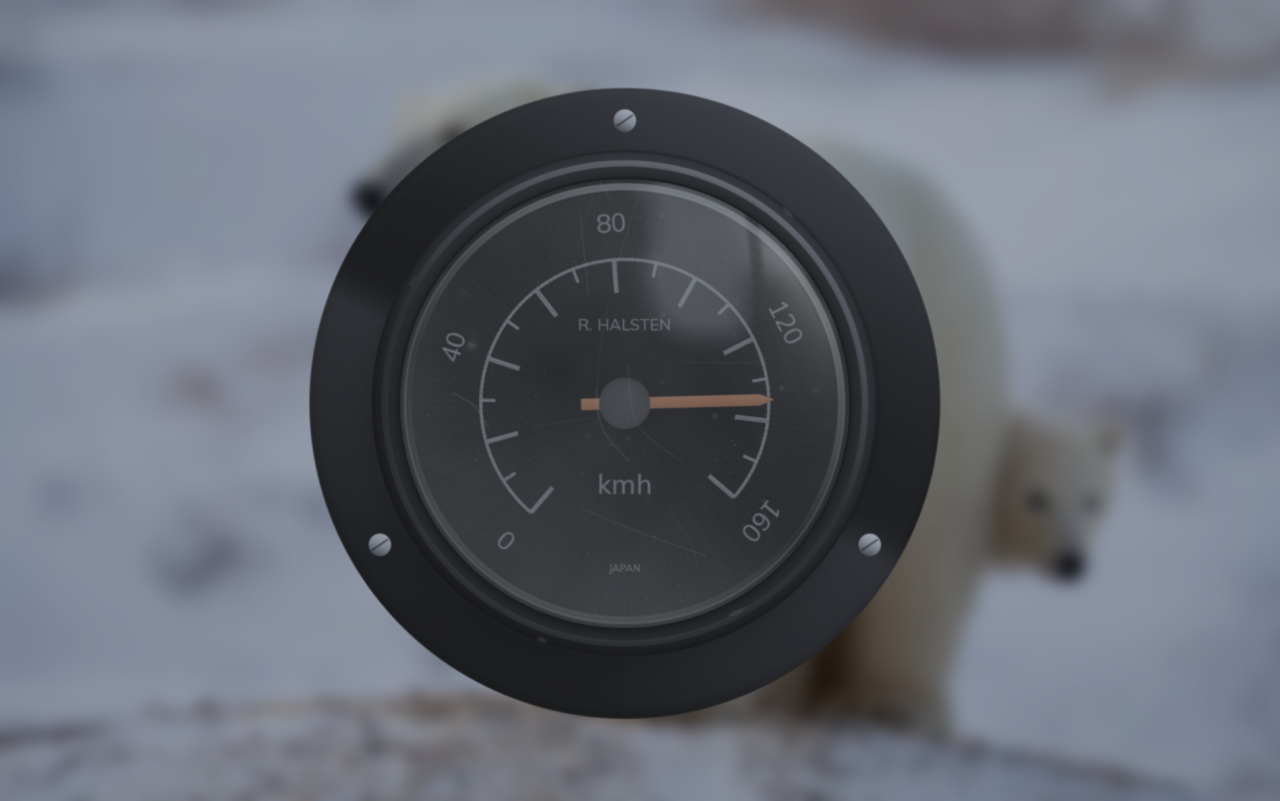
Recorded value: 135 km/h
